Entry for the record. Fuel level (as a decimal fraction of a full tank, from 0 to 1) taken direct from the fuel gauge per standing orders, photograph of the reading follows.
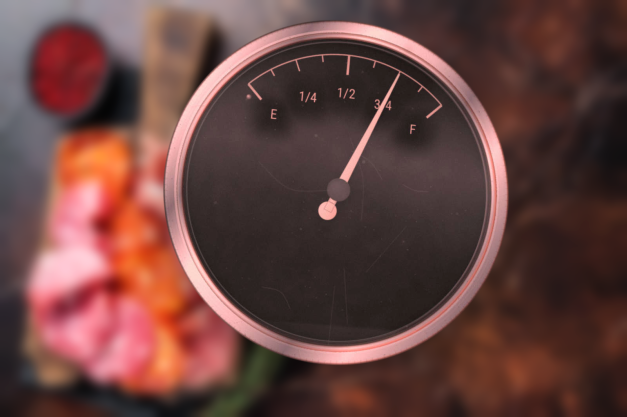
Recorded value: 0.75
